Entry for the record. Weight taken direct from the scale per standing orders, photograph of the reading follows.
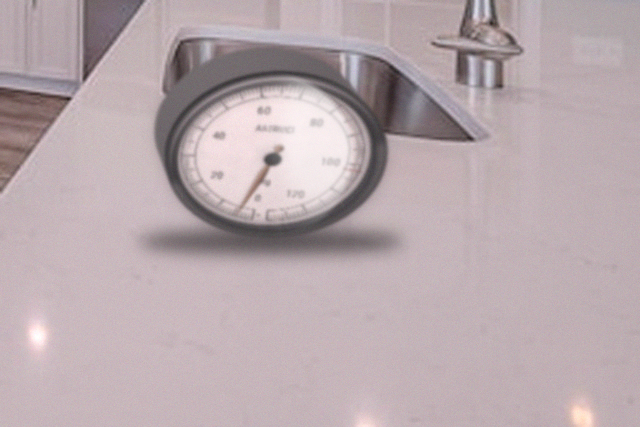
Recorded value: 5 kg
